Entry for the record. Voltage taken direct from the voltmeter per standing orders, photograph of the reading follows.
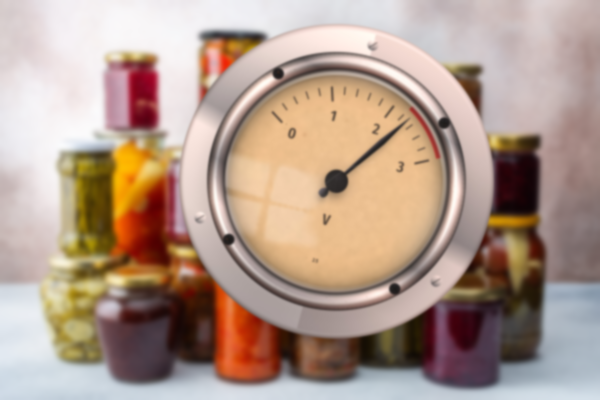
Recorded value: 2.3 V
